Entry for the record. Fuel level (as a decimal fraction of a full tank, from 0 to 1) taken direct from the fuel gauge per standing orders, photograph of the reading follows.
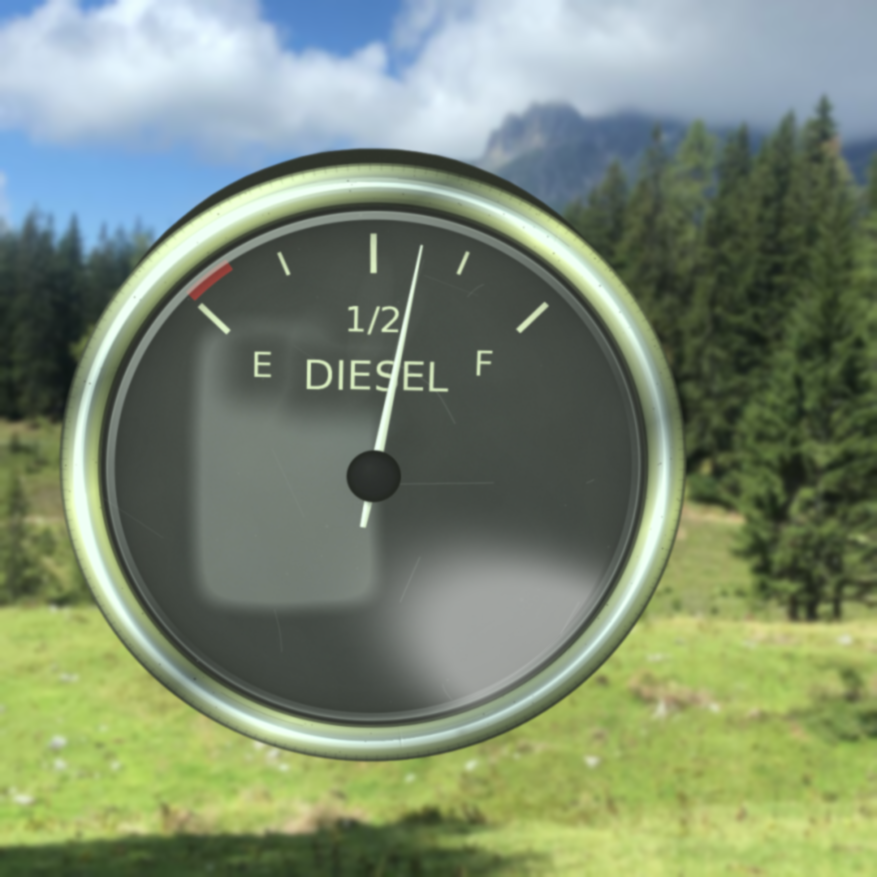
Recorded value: 0.625
